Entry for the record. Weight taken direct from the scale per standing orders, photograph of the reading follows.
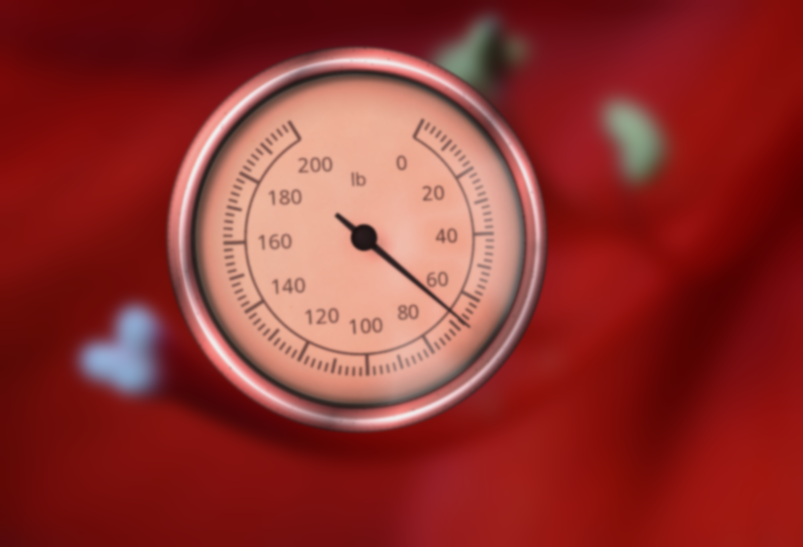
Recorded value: 68 lb
